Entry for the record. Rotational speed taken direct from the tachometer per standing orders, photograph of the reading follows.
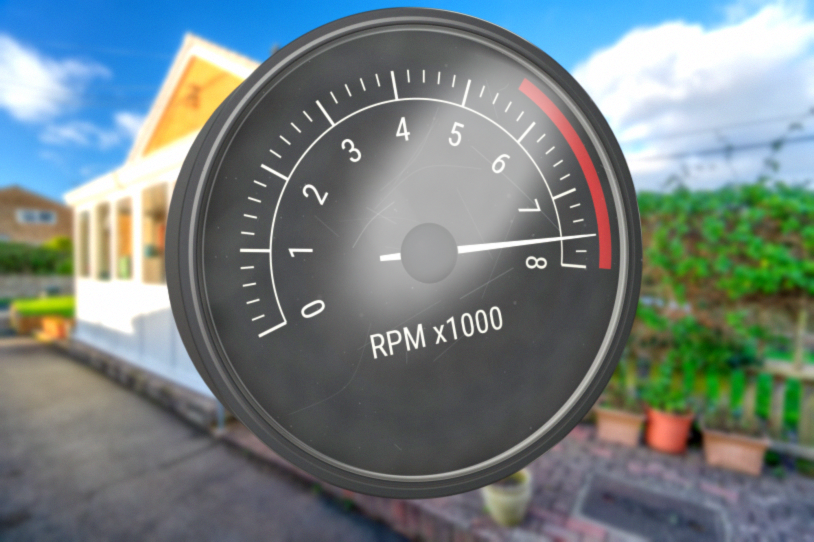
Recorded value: 7600 rpm
